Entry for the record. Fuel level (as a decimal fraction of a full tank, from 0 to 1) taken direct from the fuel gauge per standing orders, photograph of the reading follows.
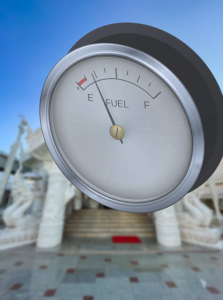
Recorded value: 0.25
